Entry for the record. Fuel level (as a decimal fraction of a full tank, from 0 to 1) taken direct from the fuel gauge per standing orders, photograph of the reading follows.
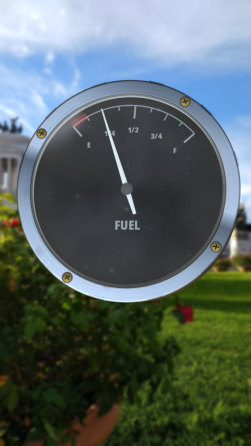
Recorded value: 0.25
